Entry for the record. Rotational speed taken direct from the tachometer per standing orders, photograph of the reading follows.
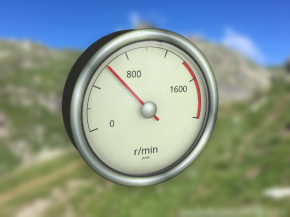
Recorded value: 600 rpm
